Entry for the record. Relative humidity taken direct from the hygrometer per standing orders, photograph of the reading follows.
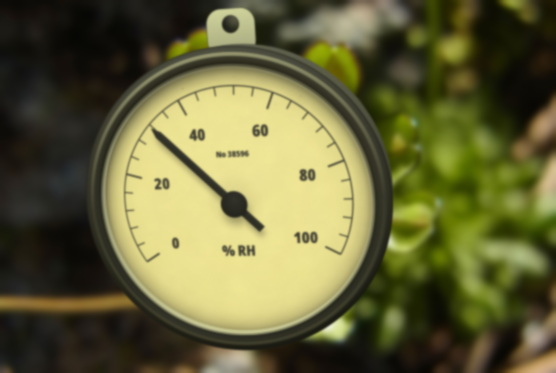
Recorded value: 32 %
